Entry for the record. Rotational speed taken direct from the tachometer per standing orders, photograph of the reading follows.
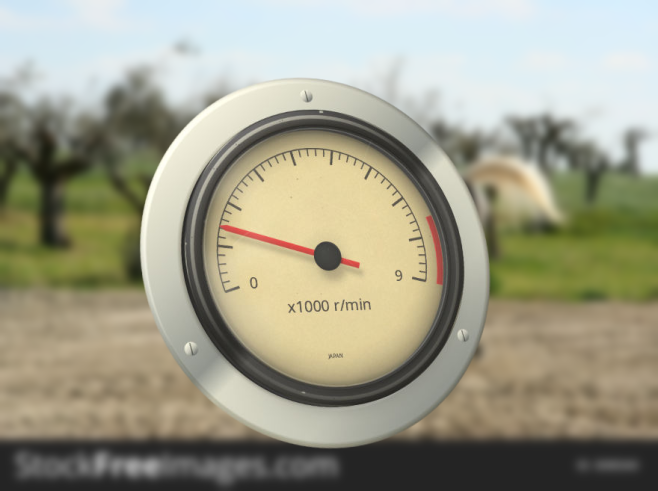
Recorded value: 1400 rpm
